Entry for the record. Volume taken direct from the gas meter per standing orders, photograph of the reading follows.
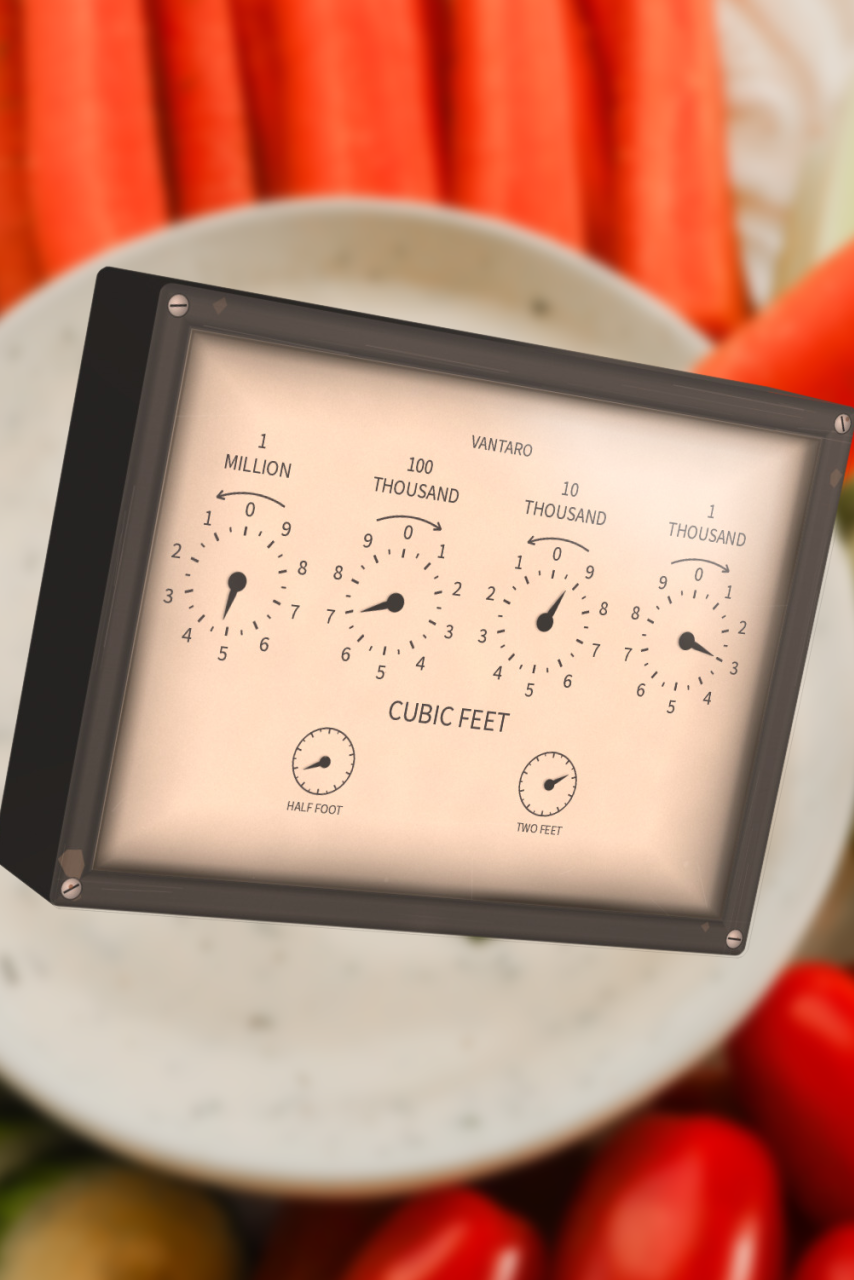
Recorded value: 469300 ft³
